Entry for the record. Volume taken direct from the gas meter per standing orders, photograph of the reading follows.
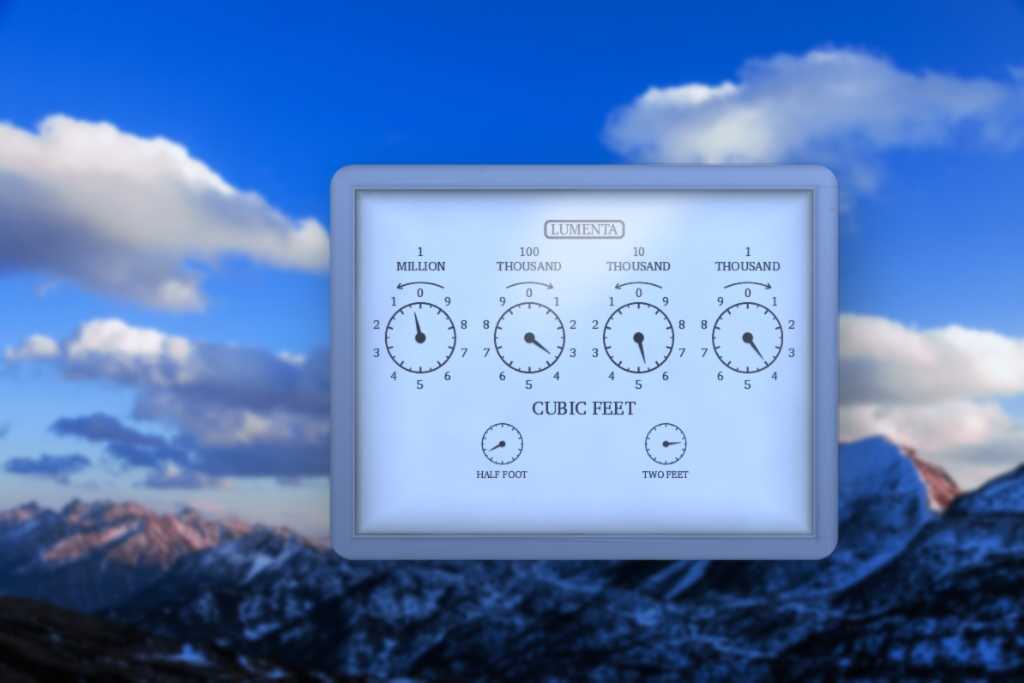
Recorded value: 35400 ft³
